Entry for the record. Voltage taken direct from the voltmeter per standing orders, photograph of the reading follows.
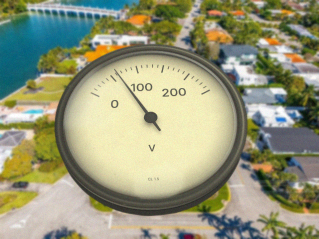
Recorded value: 60 V
